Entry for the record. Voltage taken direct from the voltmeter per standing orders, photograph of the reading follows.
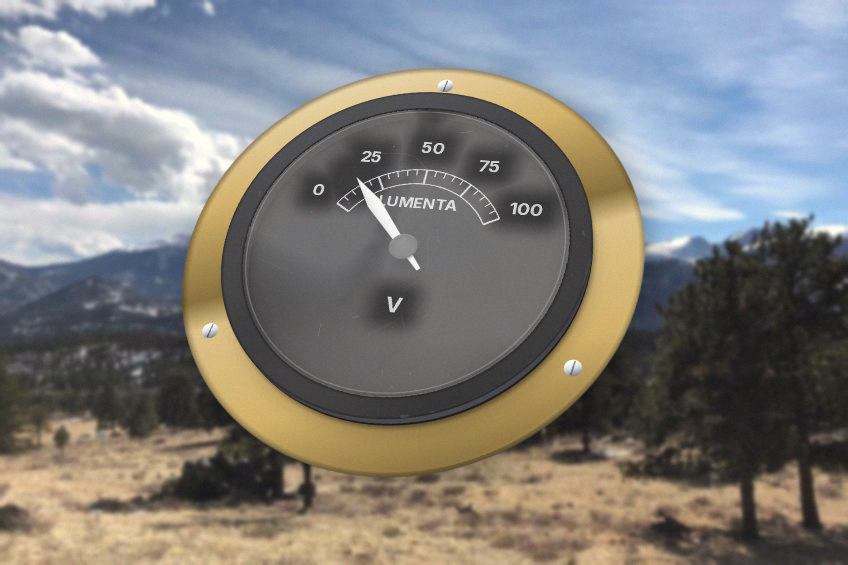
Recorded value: 15 V
